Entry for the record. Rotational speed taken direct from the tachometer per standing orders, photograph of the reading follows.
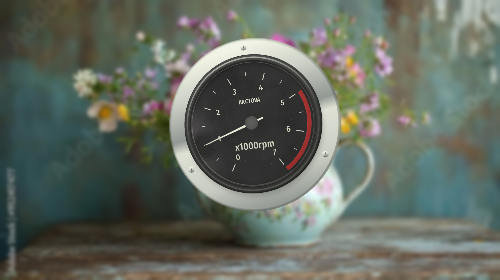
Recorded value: 1000 rpm
